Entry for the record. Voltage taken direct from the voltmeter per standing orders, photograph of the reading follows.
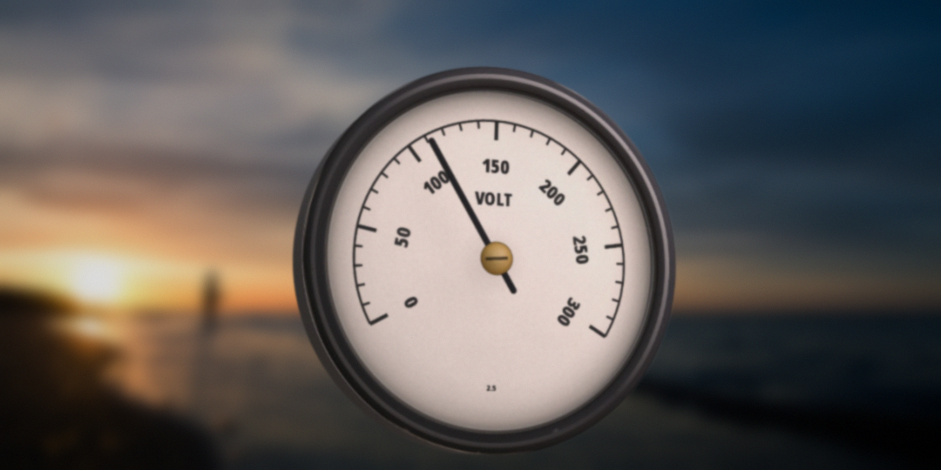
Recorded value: 110 V
